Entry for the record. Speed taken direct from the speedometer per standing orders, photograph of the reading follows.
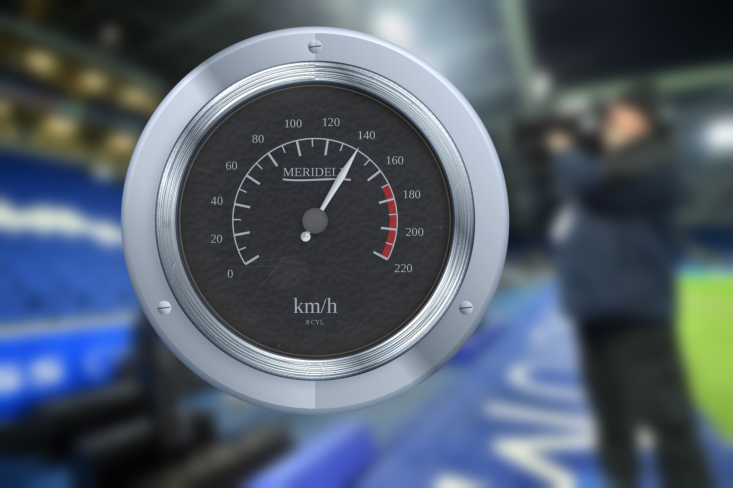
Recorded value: 140 km/h
